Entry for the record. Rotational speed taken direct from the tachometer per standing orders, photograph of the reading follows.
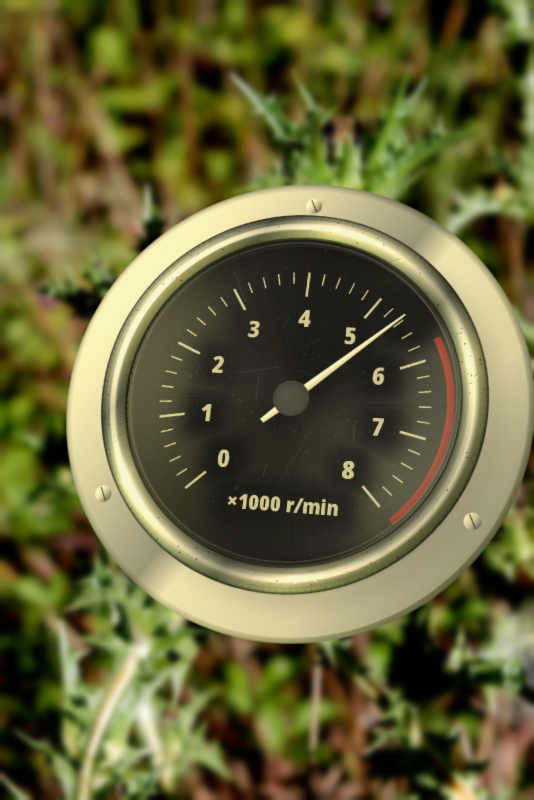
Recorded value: 5400 rpm
